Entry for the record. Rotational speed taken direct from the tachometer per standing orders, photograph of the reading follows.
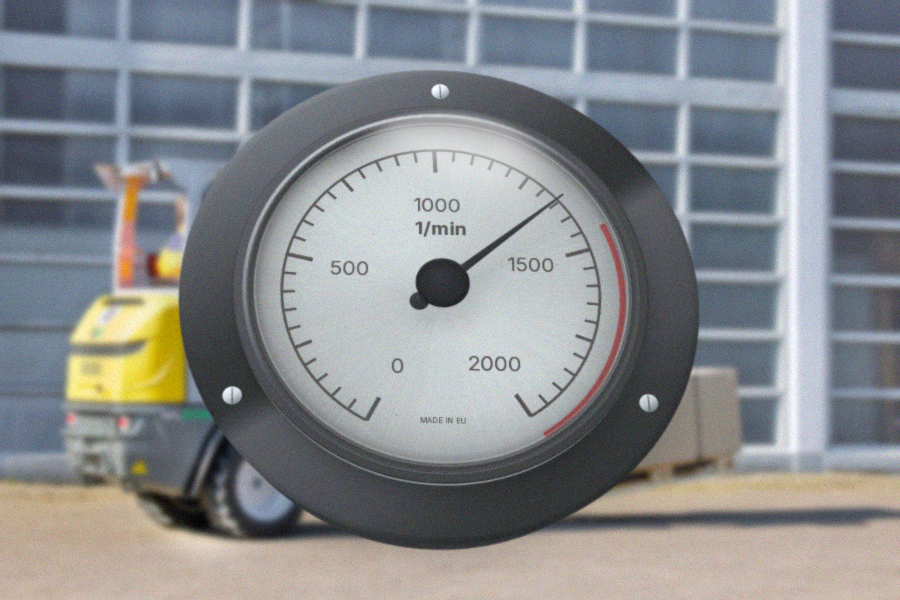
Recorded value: 1350 rpm
